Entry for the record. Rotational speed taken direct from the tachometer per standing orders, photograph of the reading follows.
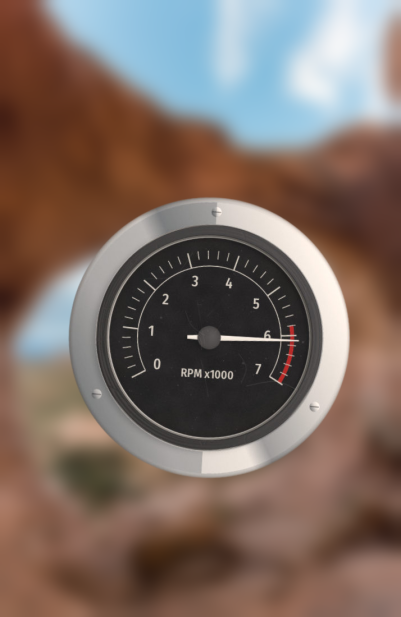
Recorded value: 6100 rpm
